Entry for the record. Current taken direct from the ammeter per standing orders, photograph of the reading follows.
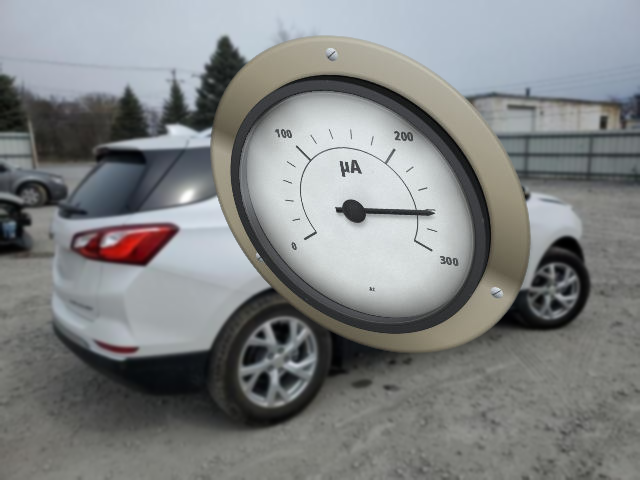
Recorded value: 260 µA
